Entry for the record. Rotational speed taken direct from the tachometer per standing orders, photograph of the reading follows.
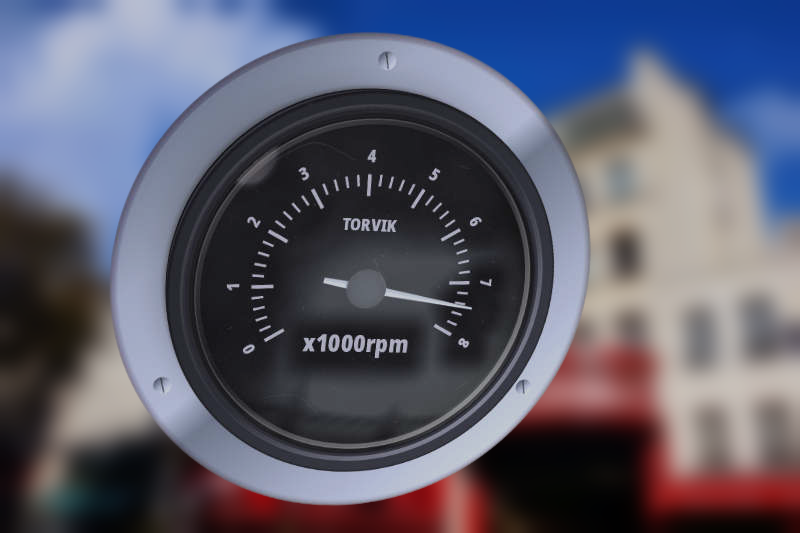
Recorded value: 7400 rpm
